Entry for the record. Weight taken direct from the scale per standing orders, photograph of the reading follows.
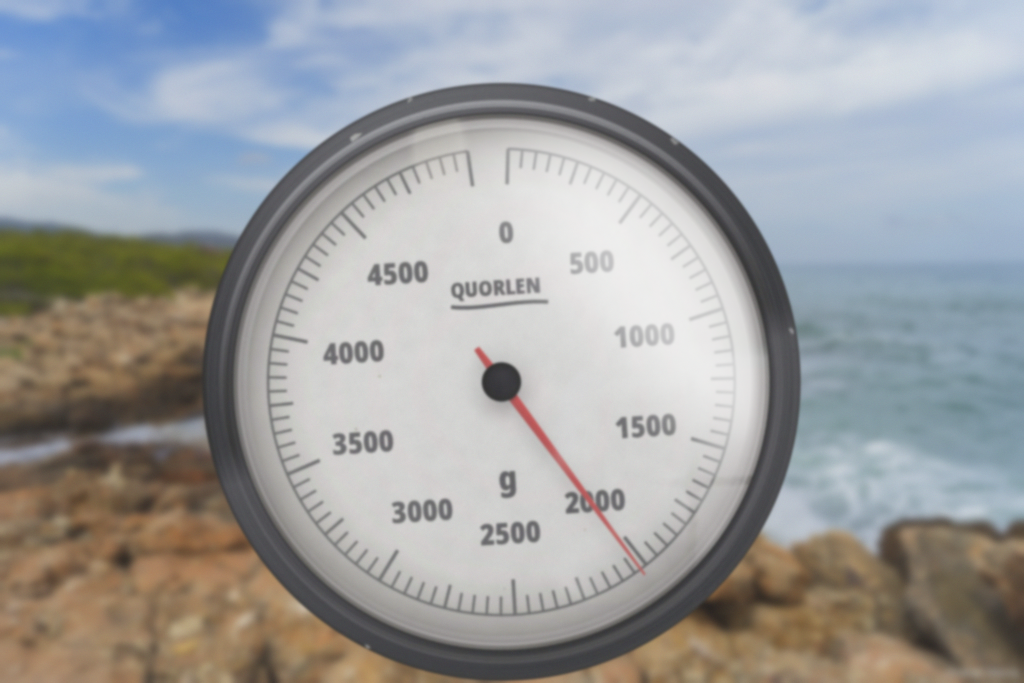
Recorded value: 2025 g
